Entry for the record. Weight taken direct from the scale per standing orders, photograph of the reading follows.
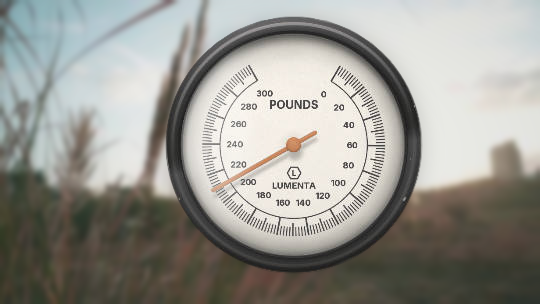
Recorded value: 210 lb
